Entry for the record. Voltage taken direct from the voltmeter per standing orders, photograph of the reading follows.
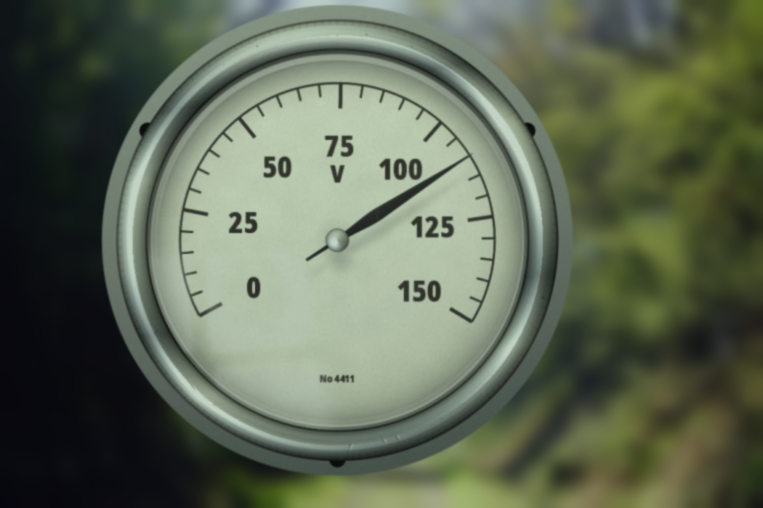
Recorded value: 110 V
